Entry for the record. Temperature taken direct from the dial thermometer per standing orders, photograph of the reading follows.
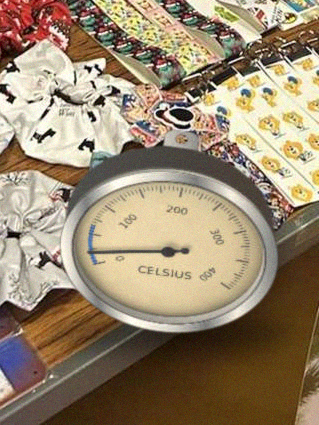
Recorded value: 25 °C
